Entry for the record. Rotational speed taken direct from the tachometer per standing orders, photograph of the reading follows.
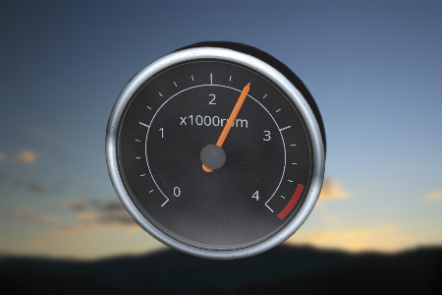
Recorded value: 2400 rpm
